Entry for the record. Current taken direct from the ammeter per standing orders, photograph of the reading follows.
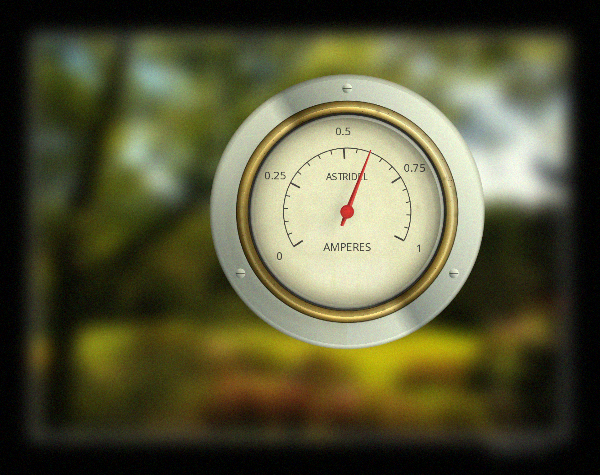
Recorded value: 0.6 A
